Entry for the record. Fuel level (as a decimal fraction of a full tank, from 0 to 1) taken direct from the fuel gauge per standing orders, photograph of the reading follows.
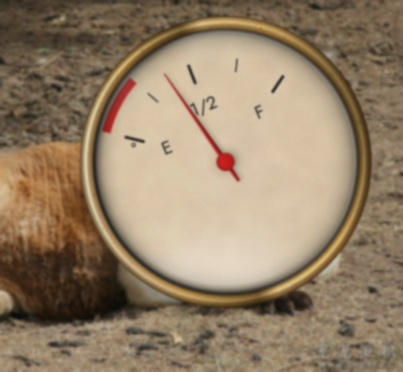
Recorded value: 0.375
